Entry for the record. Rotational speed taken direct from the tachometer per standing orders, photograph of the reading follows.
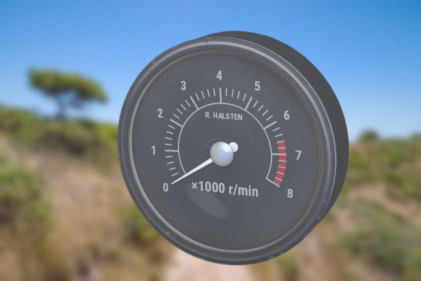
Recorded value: 0 rpm
